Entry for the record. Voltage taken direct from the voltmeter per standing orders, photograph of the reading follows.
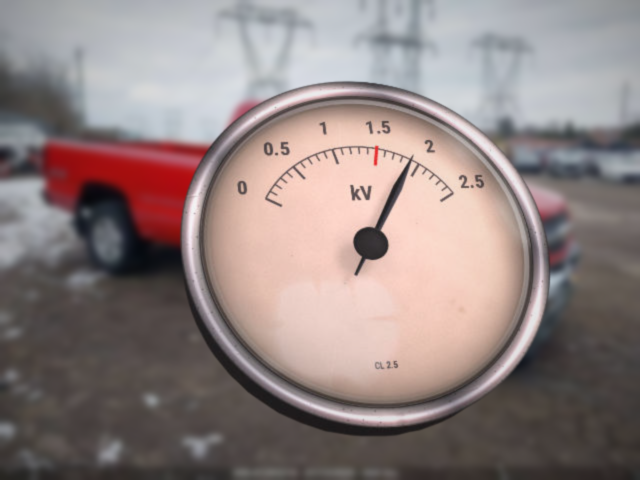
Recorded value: 1.9 kV
